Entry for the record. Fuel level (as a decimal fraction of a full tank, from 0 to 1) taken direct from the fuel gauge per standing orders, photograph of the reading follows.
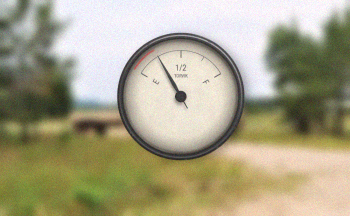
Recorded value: 0.25
